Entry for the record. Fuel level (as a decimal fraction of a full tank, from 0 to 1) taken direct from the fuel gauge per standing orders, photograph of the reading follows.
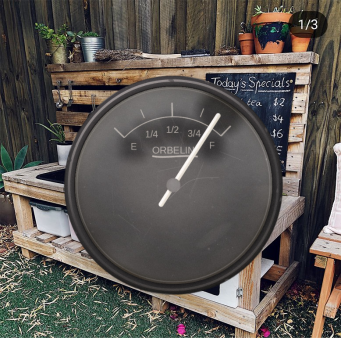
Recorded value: 0.875
